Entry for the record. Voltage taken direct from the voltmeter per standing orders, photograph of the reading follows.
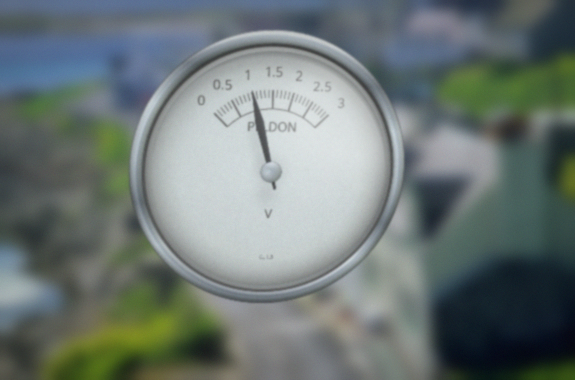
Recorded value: 1 V
